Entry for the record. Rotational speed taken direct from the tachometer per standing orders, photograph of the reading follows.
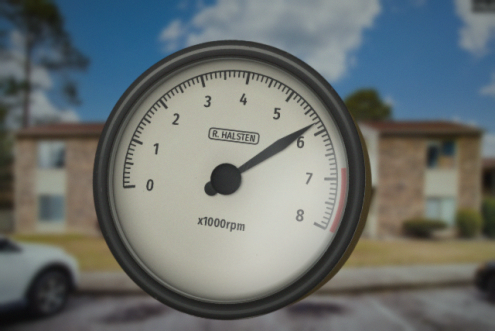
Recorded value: 5800 rpm
